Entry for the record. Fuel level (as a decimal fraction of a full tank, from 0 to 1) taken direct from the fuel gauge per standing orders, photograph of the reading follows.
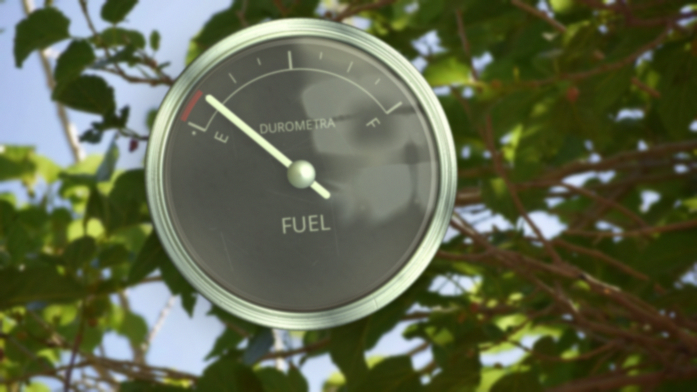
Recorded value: 0.125
